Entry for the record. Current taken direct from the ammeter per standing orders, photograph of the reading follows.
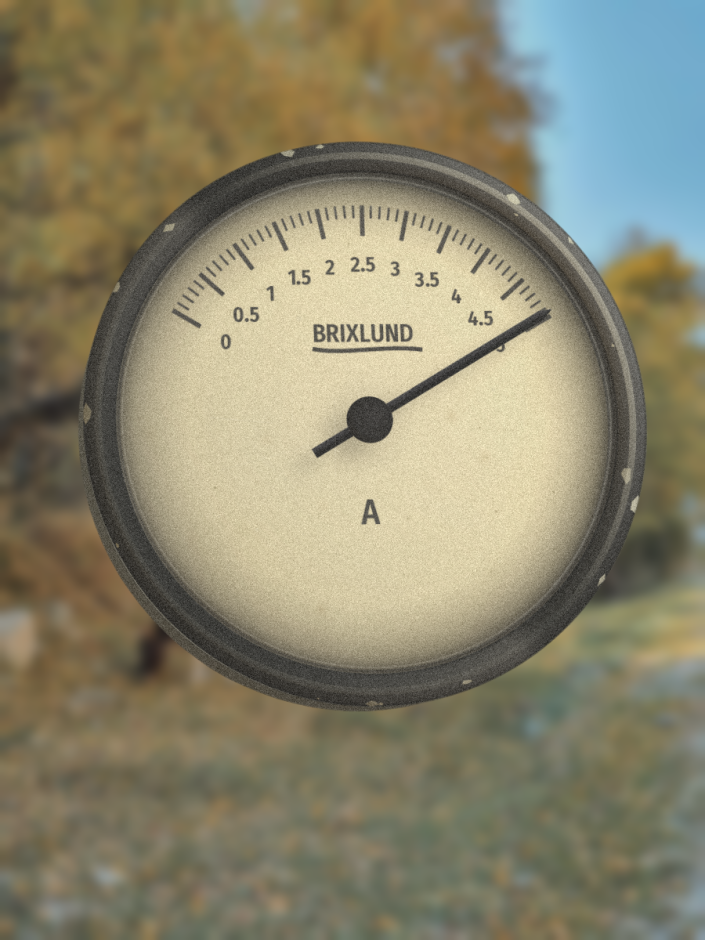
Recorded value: 4.95 A
